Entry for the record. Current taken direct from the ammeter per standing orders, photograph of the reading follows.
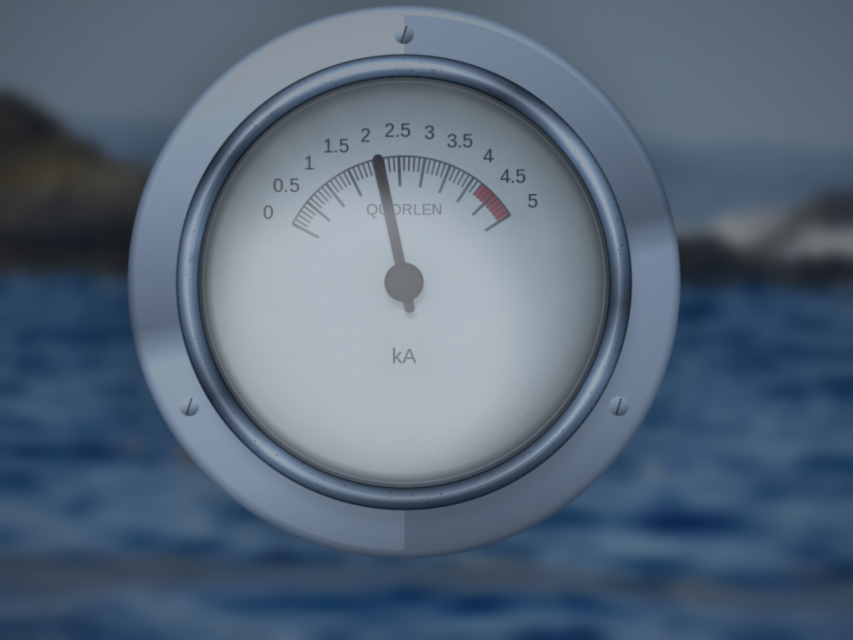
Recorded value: 2.1 kA
